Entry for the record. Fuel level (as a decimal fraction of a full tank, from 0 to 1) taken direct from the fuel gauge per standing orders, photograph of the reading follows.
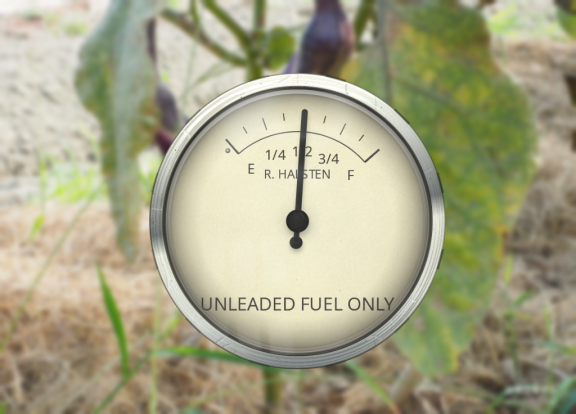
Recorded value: 0.5
